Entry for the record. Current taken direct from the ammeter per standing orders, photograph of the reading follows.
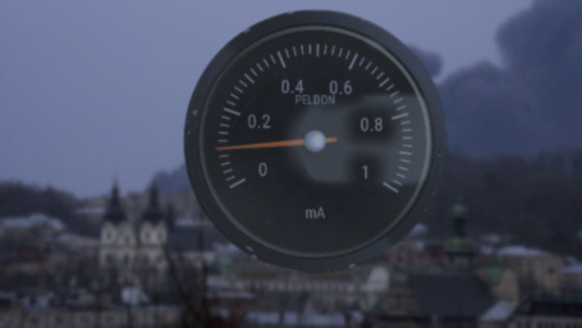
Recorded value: 0.1 mA
